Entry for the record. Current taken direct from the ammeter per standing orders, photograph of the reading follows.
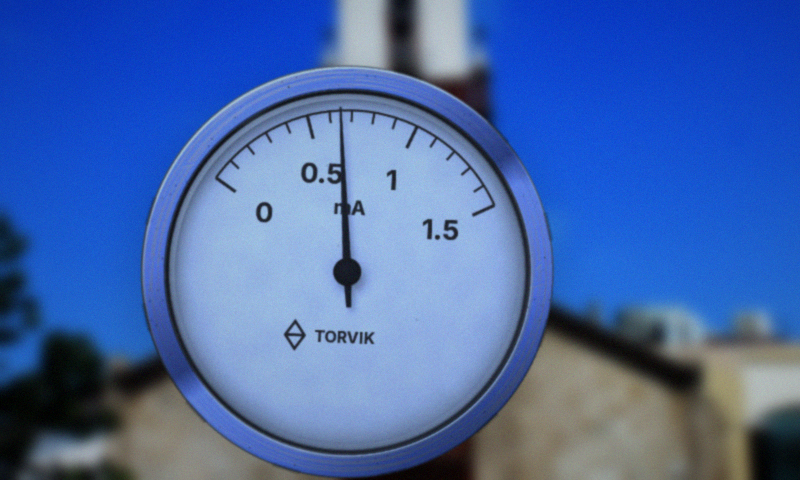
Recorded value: 0.65 mA
